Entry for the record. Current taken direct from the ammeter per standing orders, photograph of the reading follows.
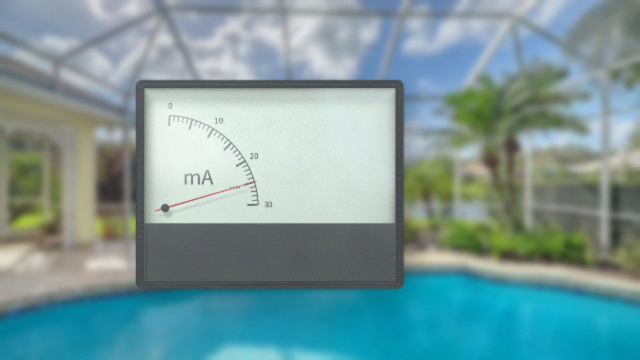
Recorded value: 25 mA
